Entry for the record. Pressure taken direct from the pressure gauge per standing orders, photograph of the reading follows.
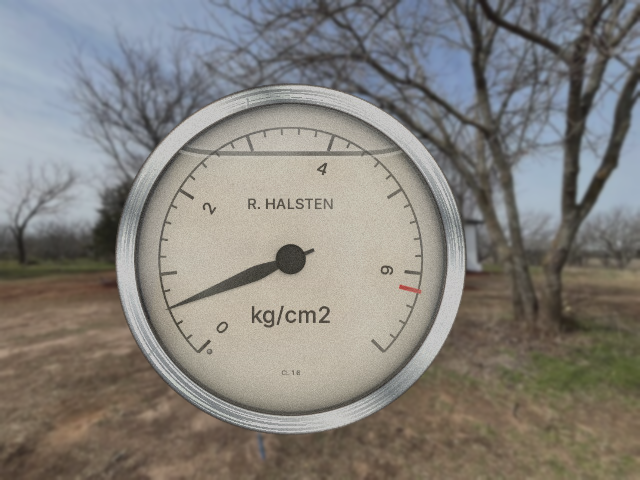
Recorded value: 0.6 kg/cm²
